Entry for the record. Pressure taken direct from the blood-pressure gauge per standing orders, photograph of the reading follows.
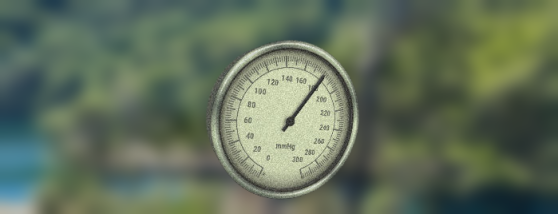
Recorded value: 180 mmHg
